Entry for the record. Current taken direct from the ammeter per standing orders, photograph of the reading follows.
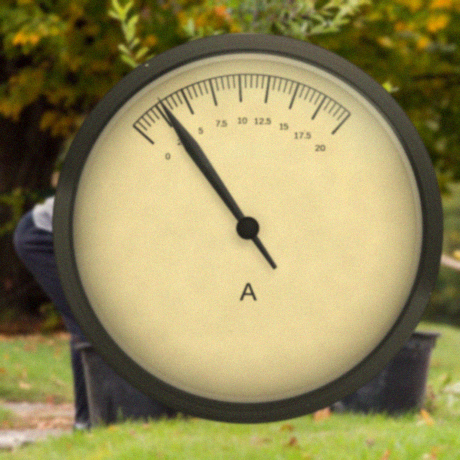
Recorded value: 3 A
